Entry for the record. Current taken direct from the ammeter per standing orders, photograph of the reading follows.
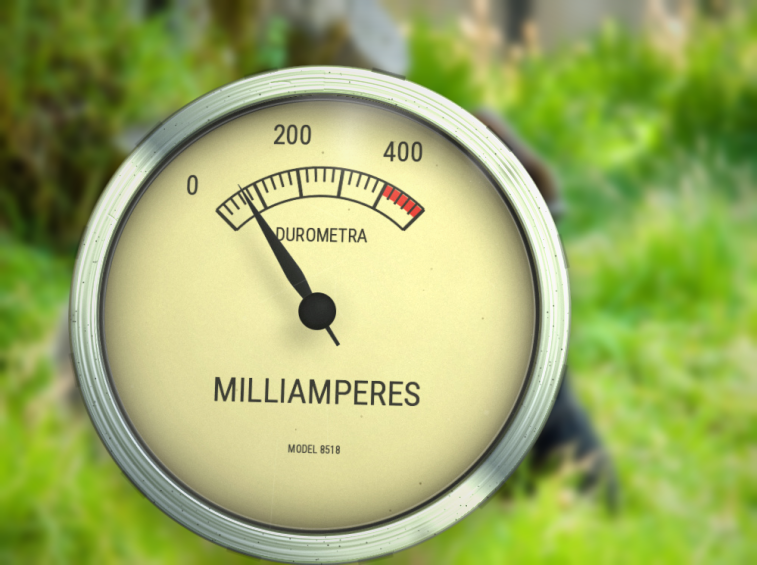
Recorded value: 70 mA
